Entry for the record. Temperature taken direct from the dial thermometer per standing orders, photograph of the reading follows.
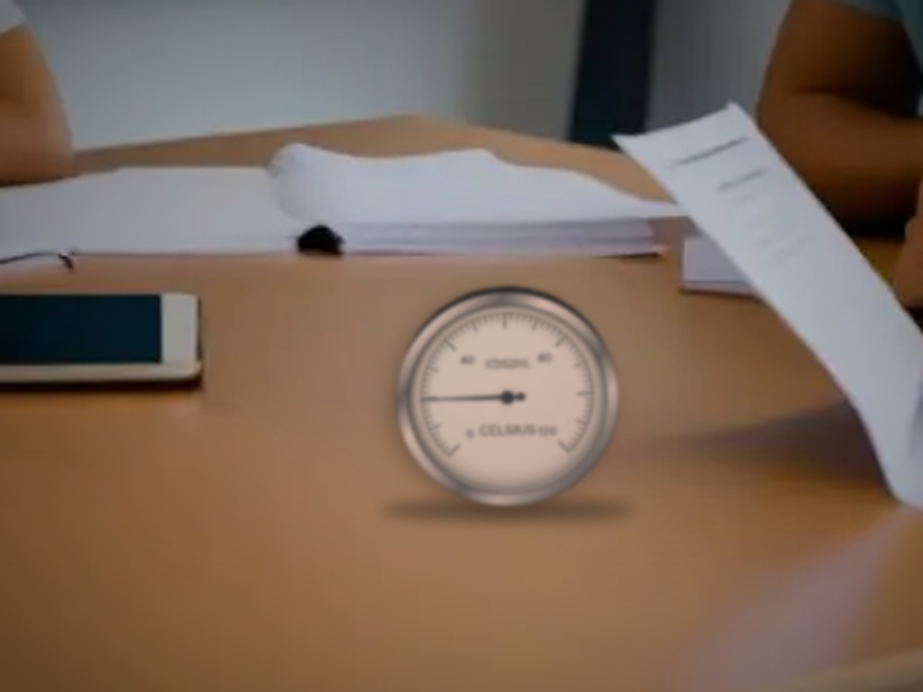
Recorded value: 20 °C
